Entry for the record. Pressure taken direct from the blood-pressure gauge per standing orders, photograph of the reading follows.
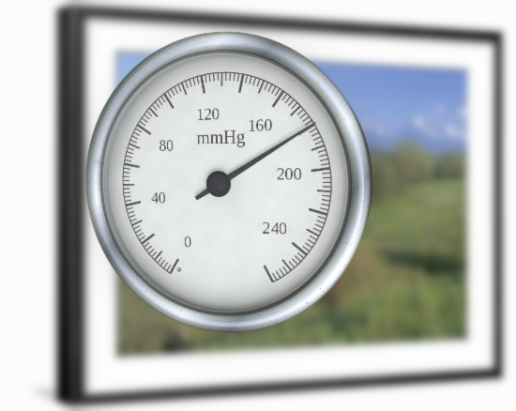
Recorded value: 180 mmHg
